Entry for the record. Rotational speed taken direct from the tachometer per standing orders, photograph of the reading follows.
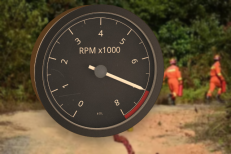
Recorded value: 7000 rpm
